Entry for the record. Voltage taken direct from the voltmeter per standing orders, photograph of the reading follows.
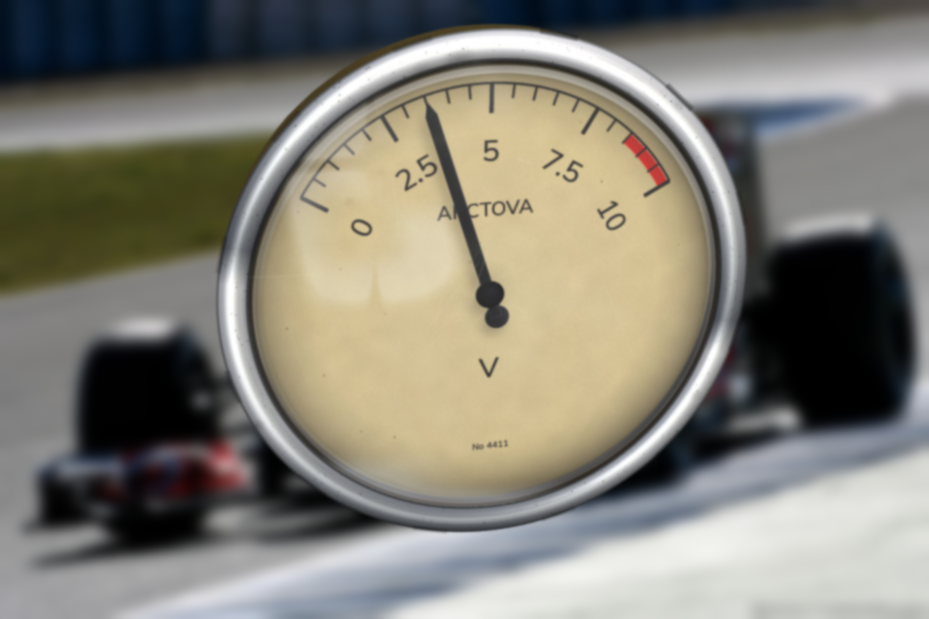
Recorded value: 3.5 V
